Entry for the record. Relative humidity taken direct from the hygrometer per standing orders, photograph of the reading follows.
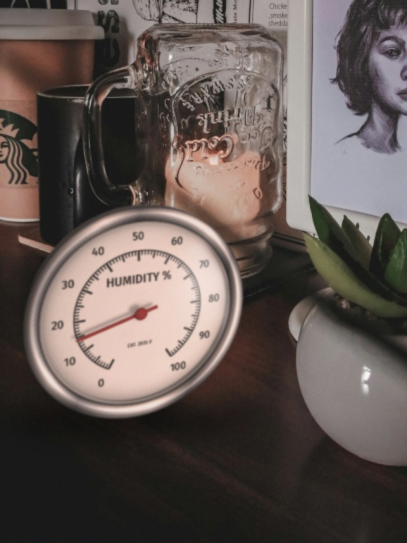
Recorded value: 15 %
